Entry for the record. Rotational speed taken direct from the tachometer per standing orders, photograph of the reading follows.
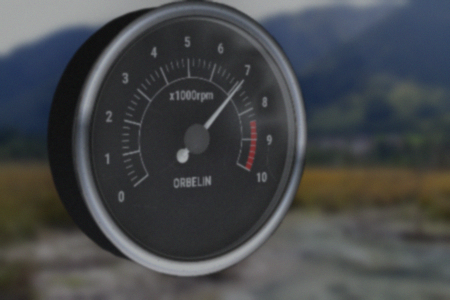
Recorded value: 7000 rpm
